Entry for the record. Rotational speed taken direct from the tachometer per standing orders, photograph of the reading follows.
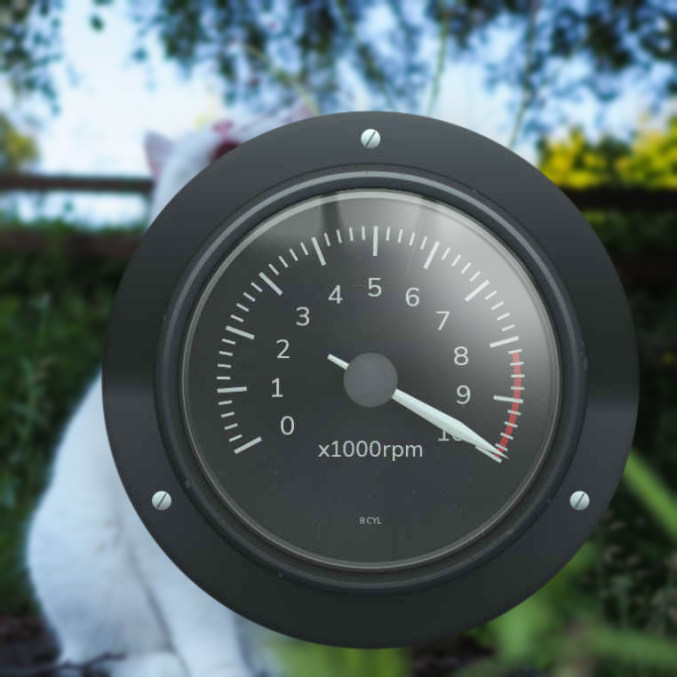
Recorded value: 9900 rpm
